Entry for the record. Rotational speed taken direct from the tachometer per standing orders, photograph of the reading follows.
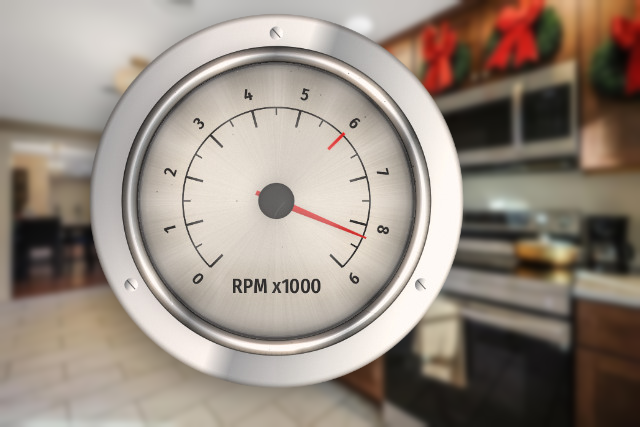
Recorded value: 8250 rpm
